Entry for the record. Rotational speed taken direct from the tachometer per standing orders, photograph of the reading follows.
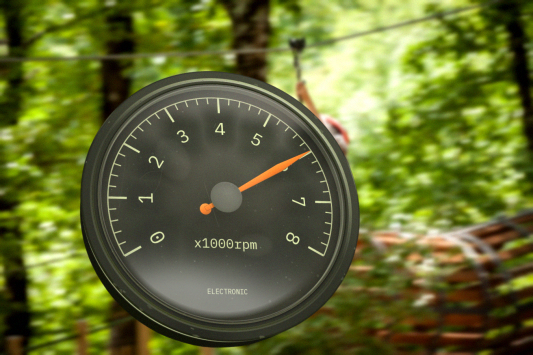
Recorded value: 6000 rpm
